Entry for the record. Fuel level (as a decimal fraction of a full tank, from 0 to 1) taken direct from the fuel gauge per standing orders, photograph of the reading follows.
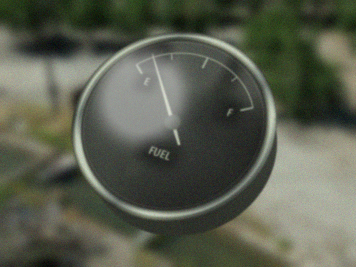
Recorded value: 0.125
